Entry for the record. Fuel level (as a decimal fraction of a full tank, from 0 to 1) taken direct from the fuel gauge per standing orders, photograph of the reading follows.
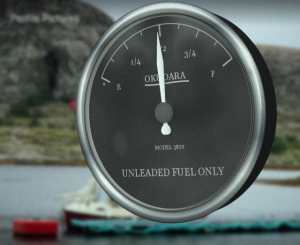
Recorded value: 0.5
